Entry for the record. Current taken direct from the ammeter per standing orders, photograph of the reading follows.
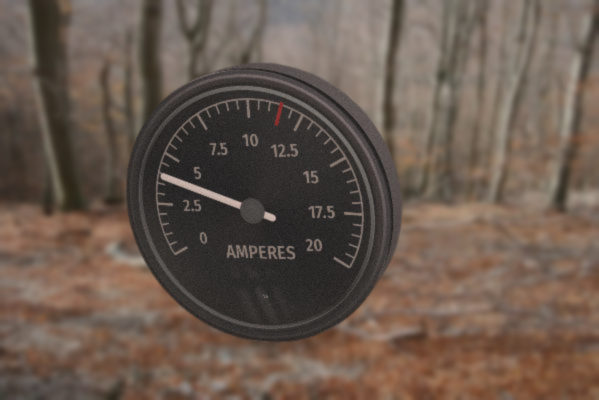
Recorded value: 4 A
